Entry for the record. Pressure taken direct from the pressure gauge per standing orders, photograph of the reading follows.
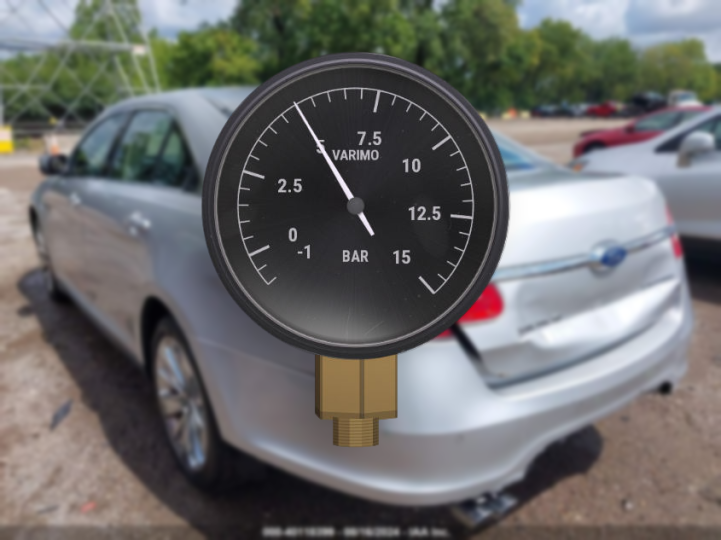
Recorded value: 5 bar
